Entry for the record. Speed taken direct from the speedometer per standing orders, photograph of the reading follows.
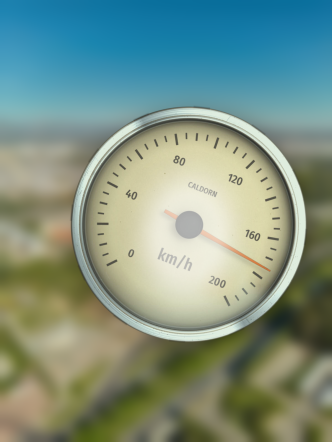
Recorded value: 175 km/h
